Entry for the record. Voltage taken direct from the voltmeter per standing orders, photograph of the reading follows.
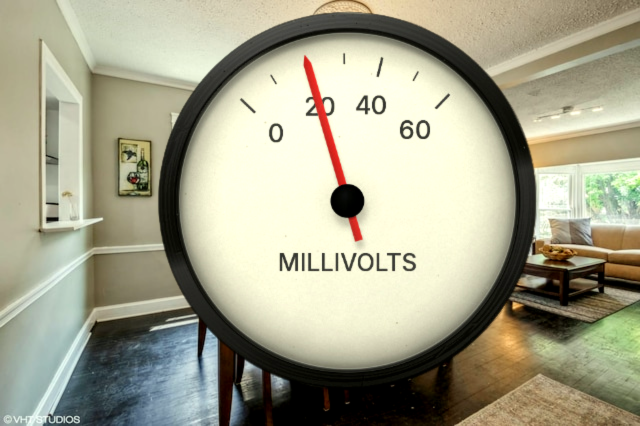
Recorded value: 20 mV
